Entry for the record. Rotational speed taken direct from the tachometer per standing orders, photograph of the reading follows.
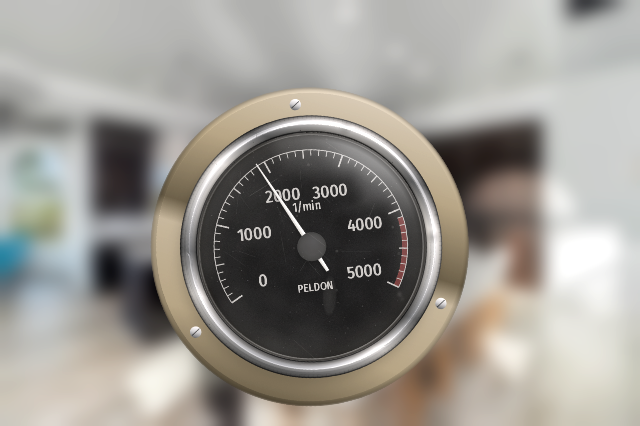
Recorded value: 1900 rpm
